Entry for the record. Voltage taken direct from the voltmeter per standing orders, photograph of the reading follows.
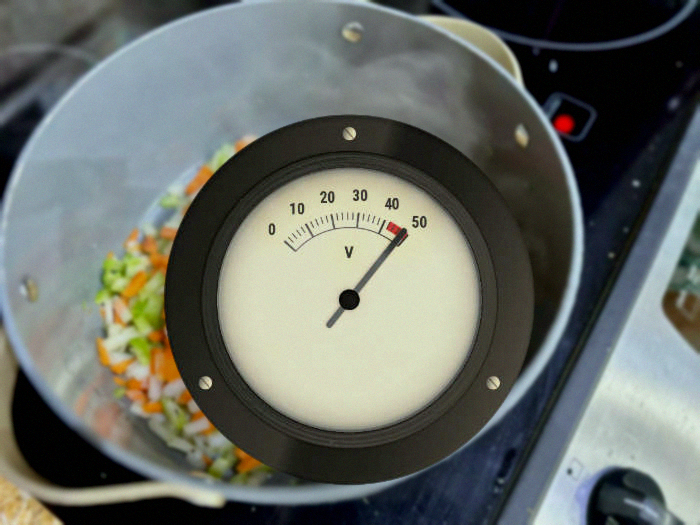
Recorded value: 48 V
